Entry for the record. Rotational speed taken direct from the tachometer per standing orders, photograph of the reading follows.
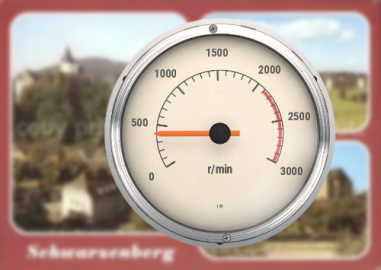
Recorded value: 400 rpm
